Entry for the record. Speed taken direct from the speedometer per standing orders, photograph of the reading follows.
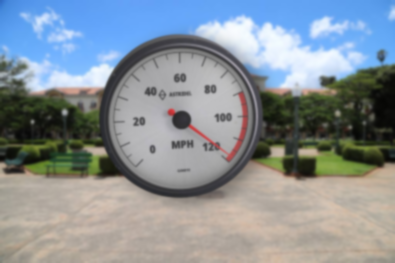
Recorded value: 117.5 mph
